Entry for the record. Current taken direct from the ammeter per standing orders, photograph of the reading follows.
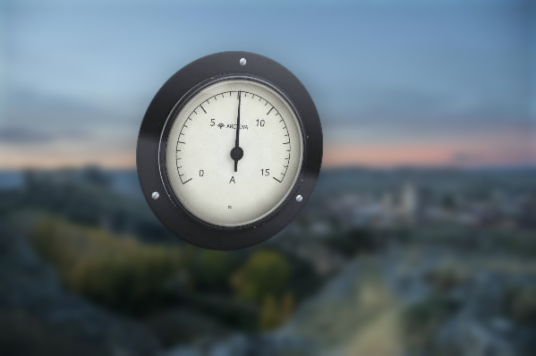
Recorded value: 7.5 A
